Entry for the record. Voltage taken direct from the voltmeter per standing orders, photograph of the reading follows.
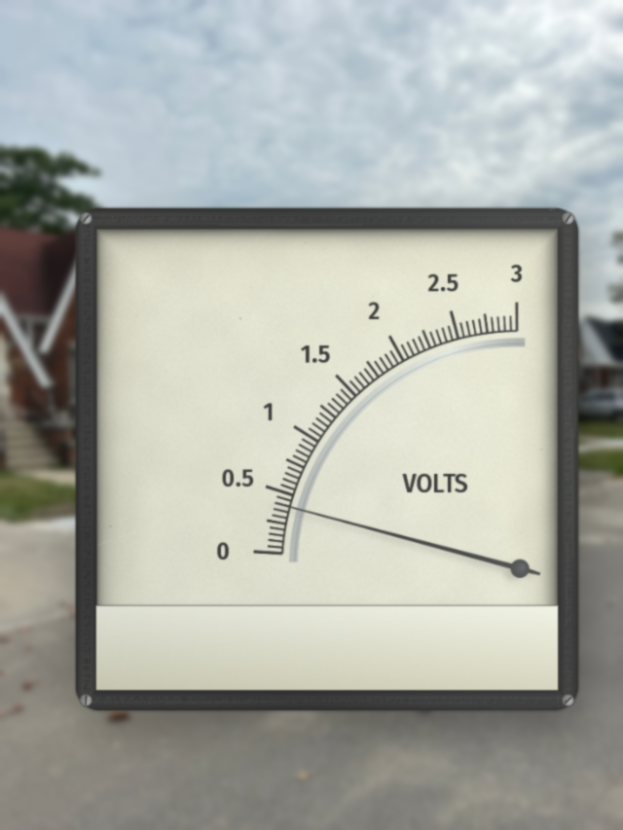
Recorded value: 0.4 V
